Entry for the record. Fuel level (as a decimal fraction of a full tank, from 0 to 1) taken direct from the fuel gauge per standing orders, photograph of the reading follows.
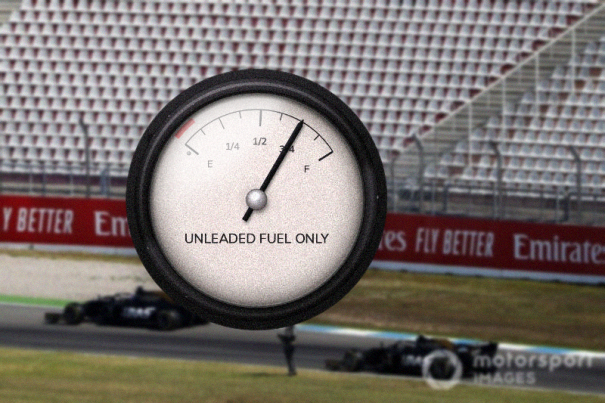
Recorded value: 0.75
